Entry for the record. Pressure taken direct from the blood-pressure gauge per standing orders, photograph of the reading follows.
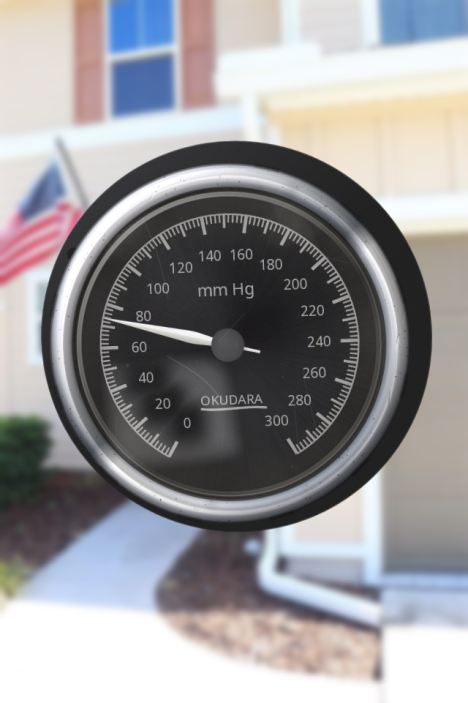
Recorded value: 74 mmHg
